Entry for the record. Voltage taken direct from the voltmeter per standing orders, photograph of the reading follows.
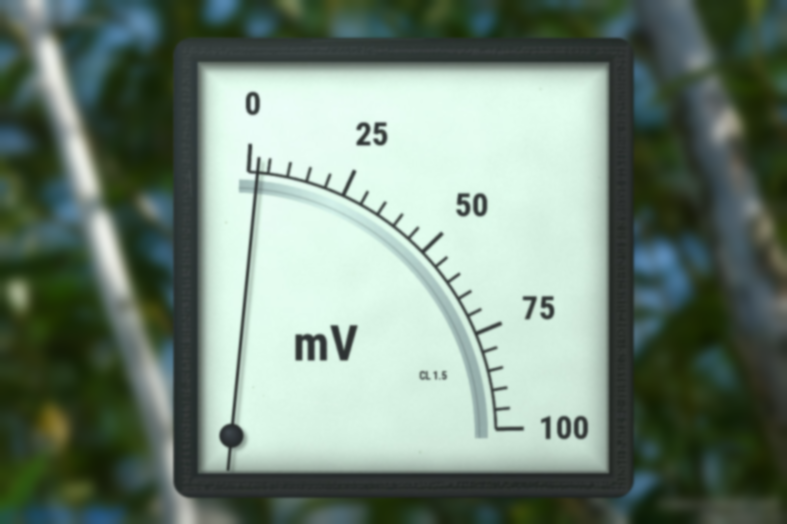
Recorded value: 2.5 mV
